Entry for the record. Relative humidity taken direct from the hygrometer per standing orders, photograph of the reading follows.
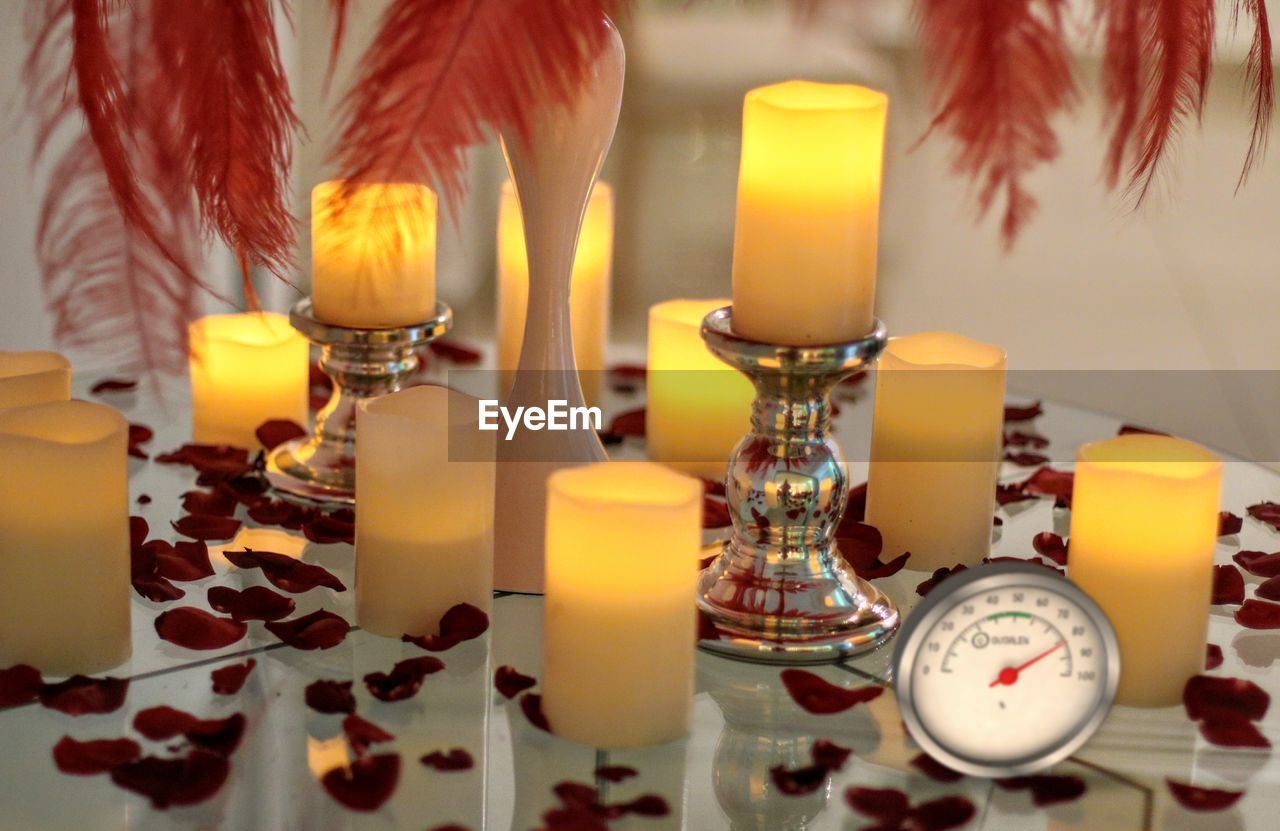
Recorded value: 80 %
